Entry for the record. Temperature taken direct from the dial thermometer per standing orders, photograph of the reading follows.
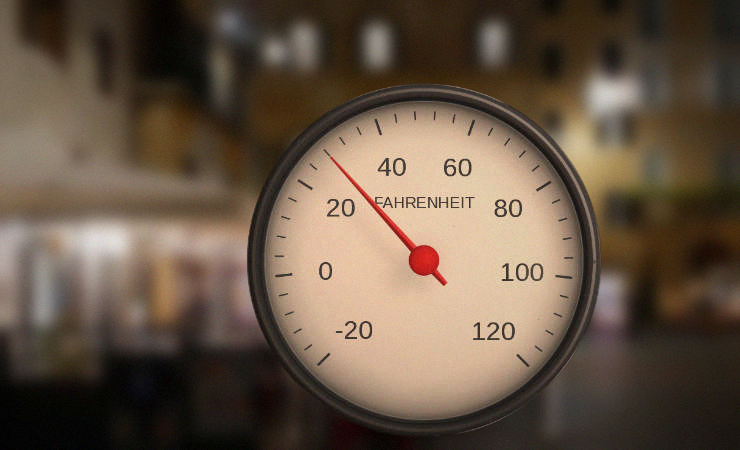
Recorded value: 28 °F
